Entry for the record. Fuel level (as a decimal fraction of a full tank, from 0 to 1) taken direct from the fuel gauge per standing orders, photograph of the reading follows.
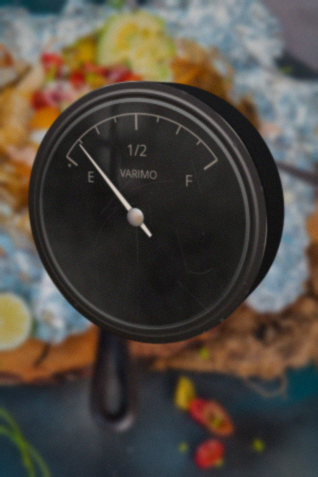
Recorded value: 0.125
